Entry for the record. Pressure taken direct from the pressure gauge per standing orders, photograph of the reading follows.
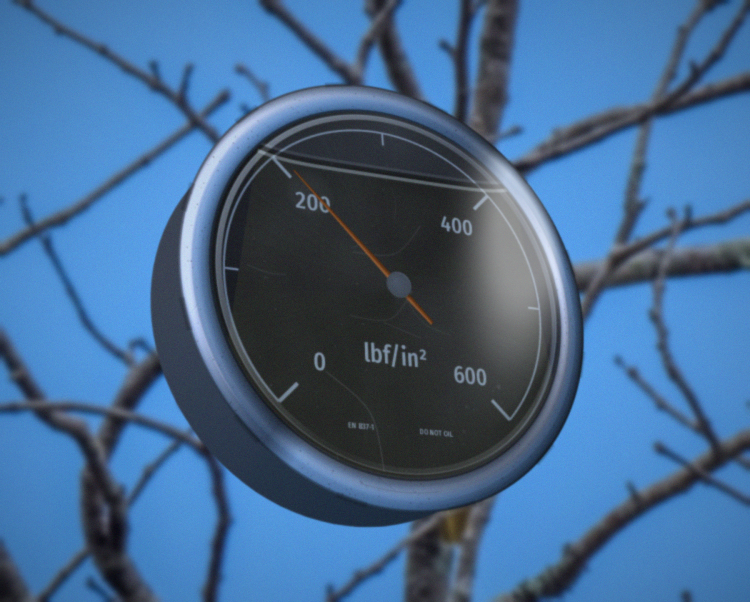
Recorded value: 200 psi
